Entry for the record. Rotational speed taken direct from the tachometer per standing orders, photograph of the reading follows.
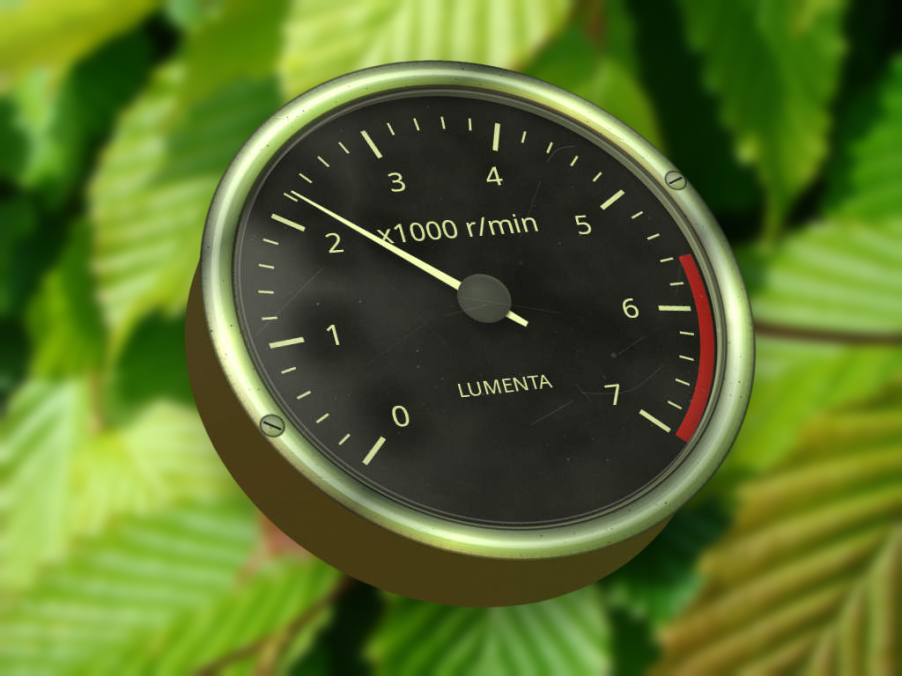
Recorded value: 2200 rpm
